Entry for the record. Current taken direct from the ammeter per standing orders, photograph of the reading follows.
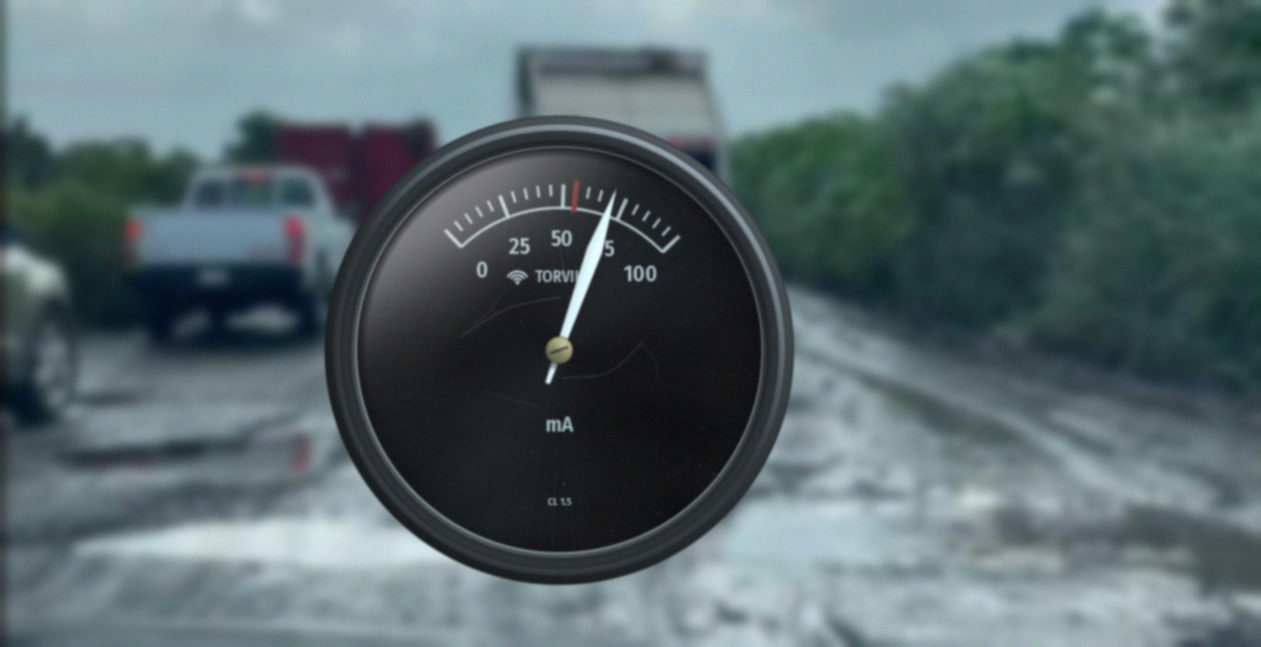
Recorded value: 70 mA
